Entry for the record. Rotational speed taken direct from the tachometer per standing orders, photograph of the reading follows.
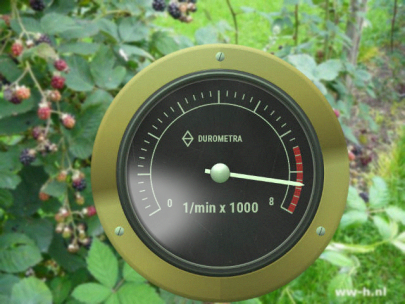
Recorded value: 7300 rpm
